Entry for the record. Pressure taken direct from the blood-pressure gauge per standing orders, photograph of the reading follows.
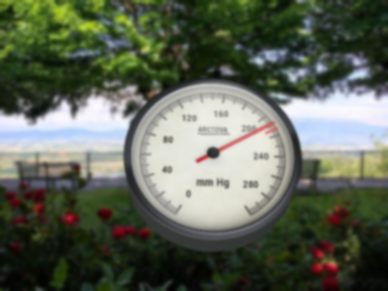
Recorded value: 210 mmHg
